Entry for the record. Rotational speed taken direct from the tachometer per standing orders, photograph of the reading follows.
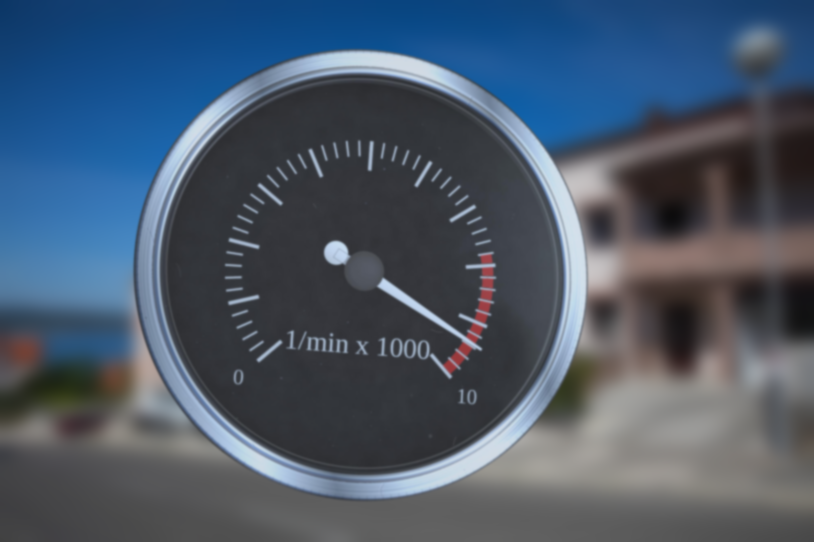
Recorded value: 9400 rpm
